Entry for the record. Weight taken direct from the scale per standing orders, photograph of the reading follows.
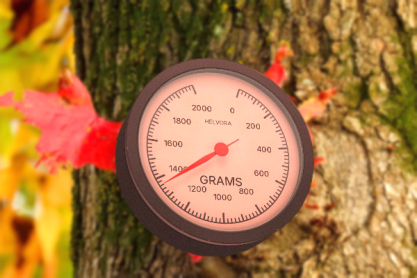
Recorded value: 1360 g
